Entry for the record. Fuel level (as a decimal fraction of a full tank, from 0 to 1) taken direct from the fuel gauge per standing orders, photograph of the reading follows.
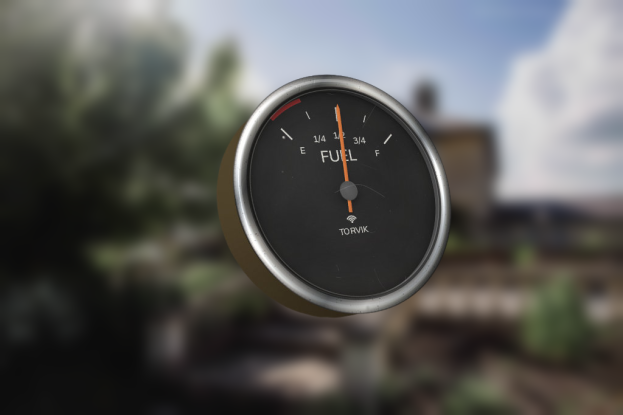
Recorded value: 0.5
